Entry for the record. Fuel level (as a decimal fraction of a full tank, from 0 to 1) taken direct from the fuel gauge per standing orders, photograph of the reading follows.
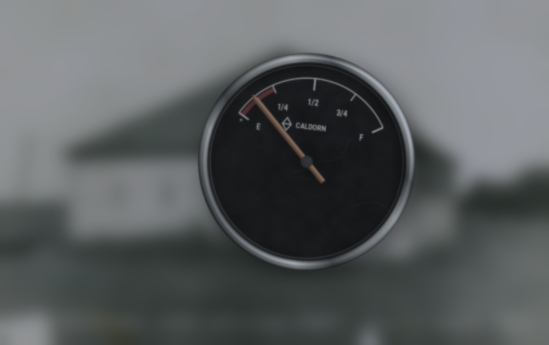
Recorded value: 0.125
